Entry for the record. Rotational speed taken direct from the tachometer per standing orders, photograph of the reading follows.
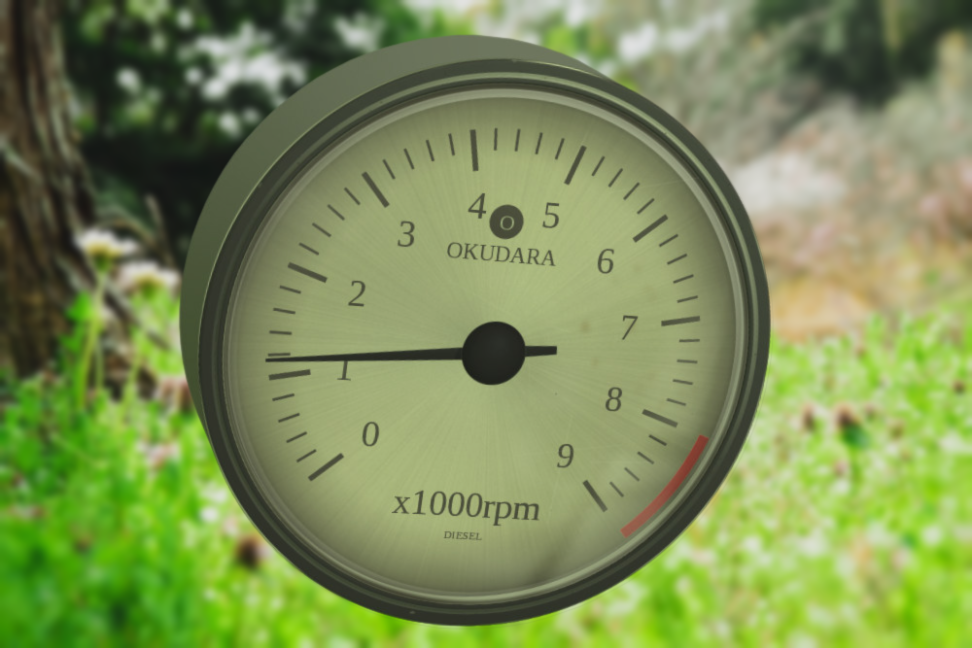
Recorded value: 1200 rpm
